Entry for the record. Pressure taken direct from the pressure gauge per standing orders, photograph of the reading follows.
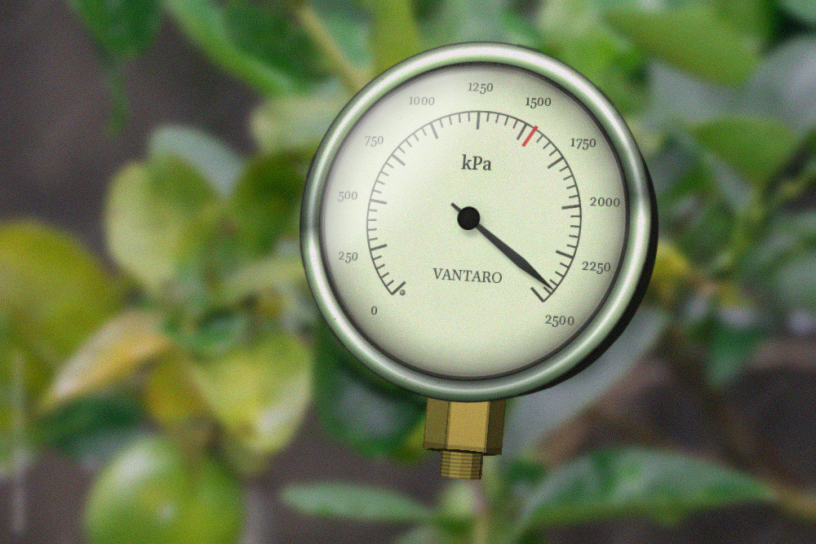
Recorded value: 2425 kPa
